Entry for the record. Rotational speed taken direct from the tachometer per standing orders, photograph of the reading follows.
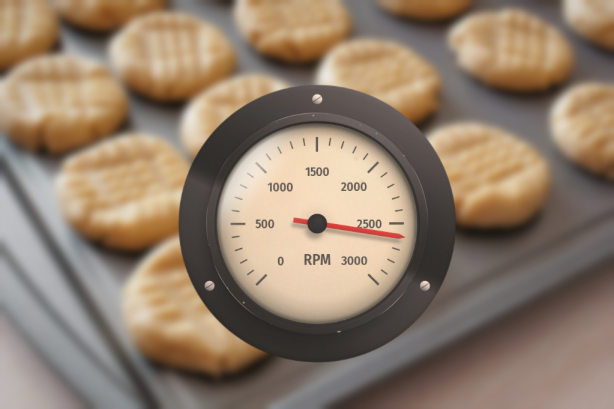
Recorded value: 2600 rpm
